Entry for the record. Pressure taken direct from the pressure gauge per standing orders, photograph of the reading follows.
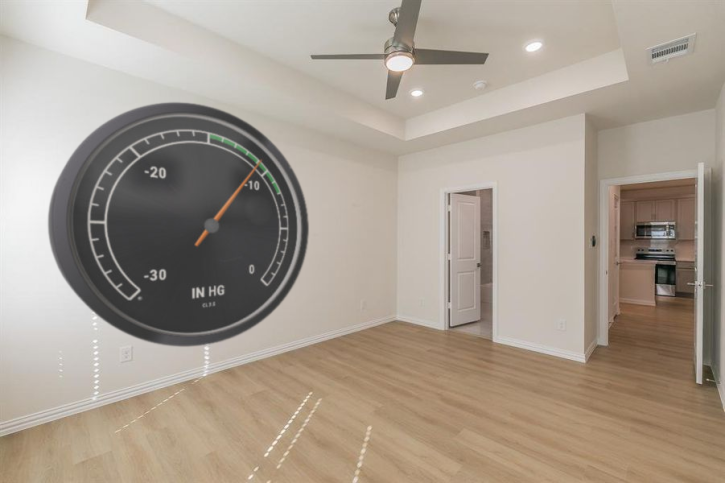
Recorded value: -11 inHg
